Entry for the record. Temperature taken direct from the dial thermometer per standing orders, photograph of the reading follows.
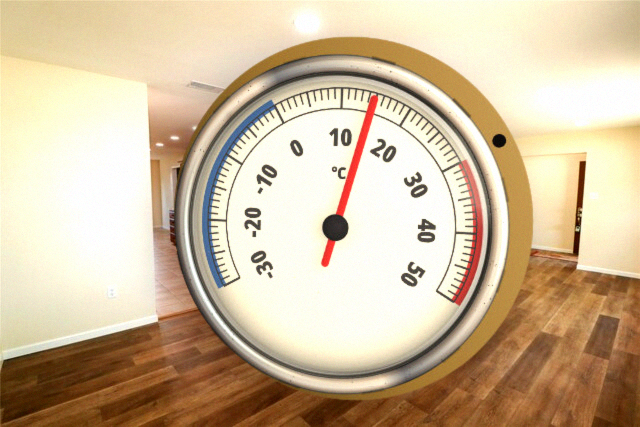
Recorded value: 15 °C
